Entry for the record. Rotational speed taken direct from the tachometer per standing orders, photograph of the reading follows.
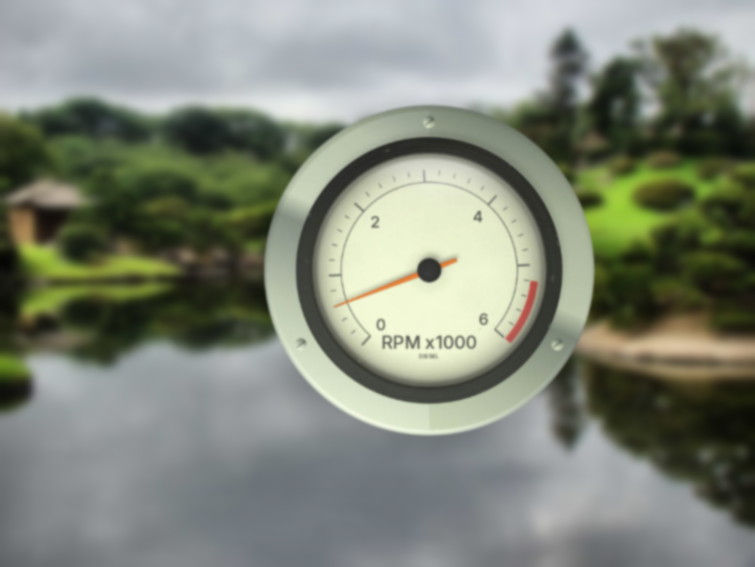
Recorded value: 600 rpm
